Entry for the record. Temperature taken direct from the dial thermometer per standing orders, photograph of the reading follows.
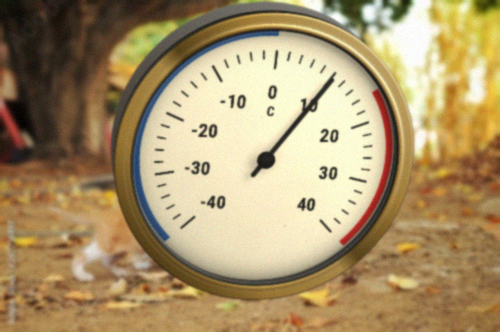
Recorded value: 10 °C
